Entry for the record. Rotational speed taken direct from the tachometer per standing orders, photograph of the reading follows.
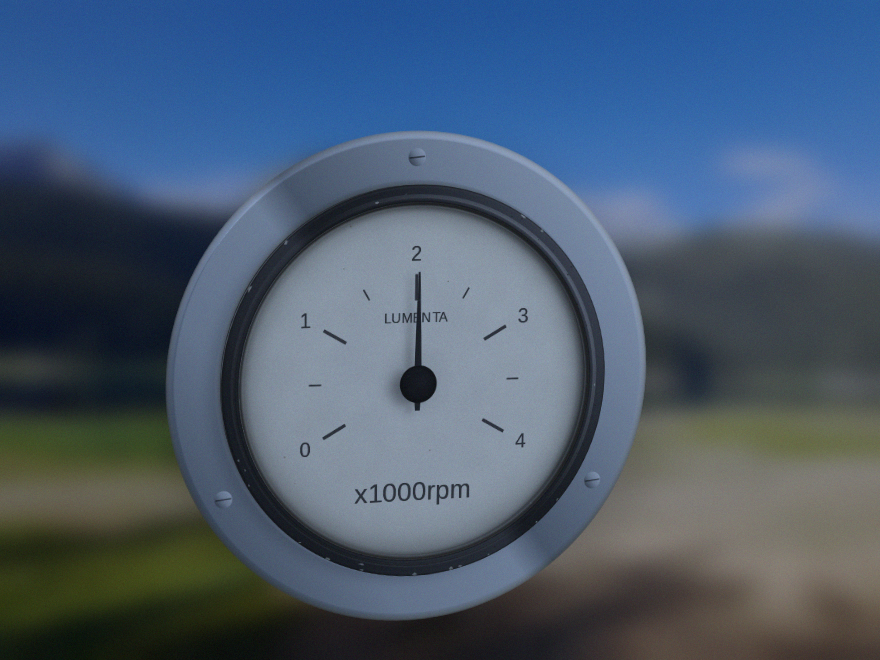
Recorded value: 2000 rpm
